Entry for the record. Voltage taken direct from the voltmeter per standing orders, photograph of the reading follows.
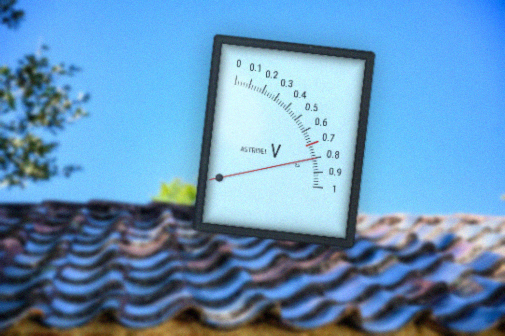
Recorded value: 0.8 V
